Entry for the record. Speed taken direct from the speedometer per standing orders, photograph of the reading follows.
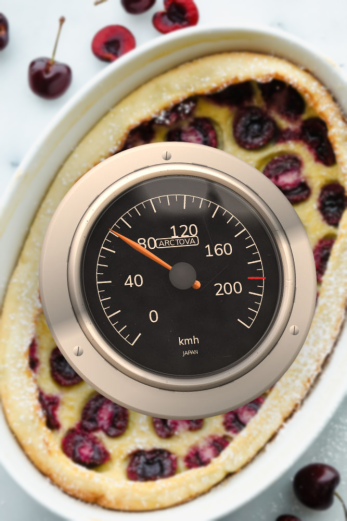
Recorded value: 70 km/h
